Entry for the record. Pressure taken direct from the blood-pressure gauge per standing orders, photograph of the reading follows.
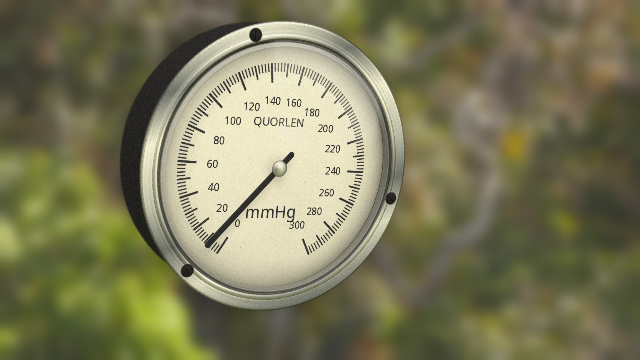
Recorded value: 10 mmHg
